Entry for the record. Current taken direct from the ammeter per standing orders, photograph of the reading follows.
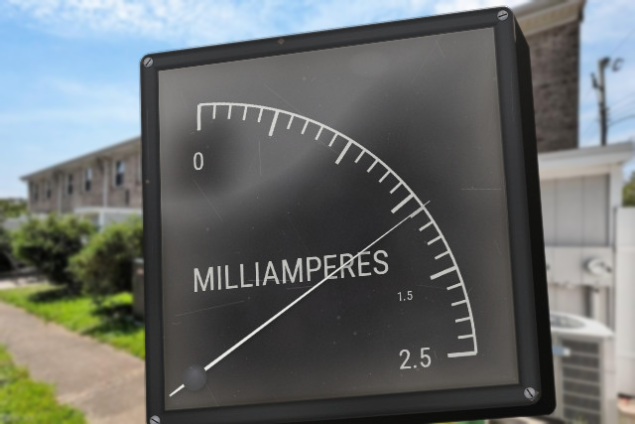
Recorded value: 1.6 mA
